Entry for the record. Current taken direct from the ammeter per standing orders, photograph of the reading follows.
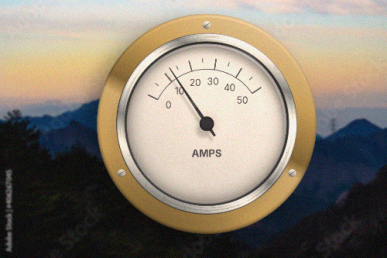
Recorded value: 12.5 A
